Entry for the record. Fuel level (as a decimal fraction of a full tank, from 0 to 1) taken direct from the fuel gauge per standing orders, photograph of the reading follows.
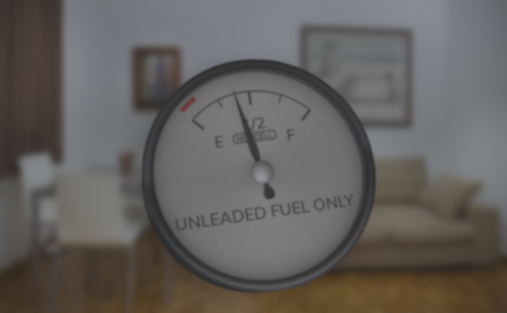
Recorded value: 0.375
